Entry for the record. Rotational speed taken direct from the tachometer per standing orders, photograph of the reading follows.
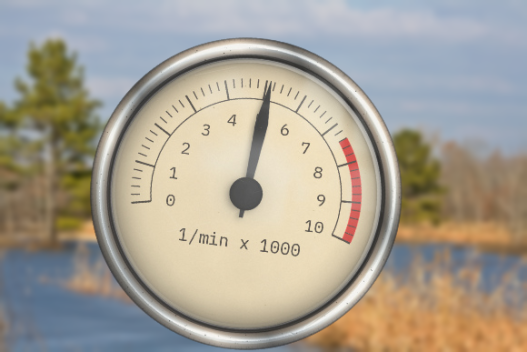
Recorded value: 5100 rpm
